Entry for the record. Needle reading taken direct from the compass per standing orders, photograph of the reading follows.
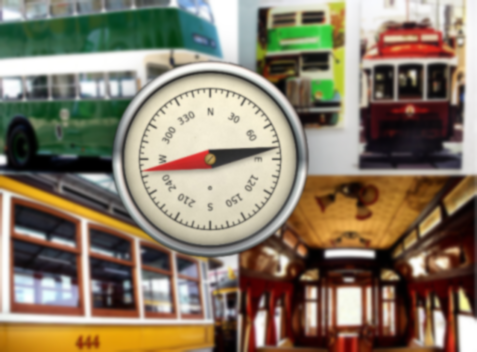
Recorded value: 260 °
